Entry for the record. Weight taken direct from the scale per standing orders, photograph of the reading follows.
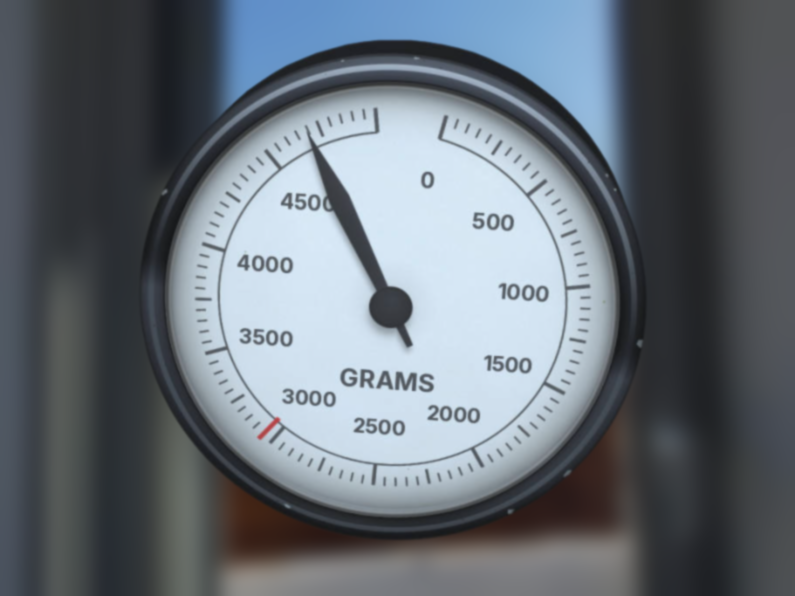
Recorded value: 4700 g
